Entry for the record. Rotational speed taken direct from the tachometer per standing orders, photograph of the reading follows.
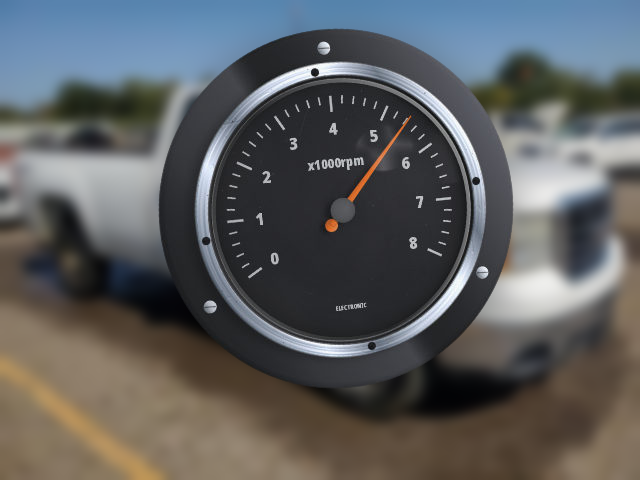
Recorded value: 5400 rpm
